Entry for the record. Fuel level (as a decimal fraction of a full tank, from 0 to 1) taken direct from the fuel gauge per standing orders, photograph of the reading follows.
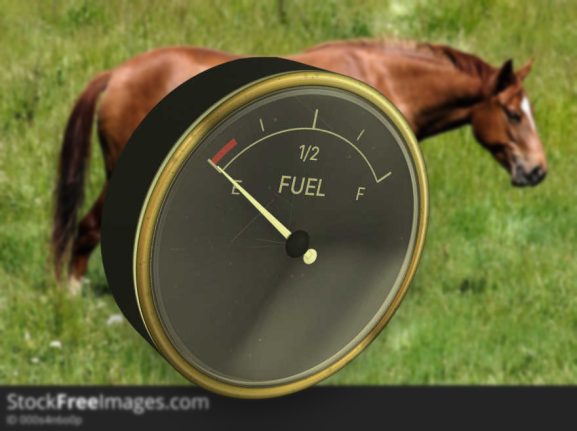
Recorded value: 0
